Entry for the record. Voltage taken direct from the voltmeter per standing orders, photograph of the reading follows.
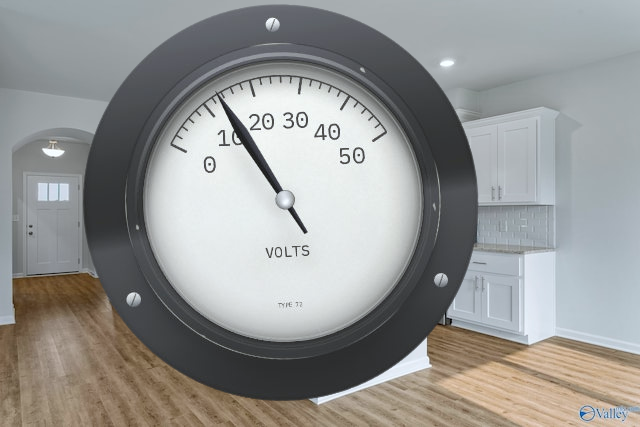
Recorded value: 13 V
